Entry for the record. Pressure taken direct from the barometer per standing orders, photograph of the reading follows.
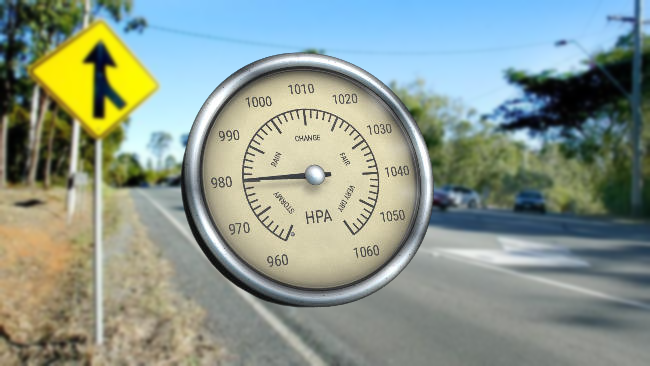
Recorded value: 980 hPa
